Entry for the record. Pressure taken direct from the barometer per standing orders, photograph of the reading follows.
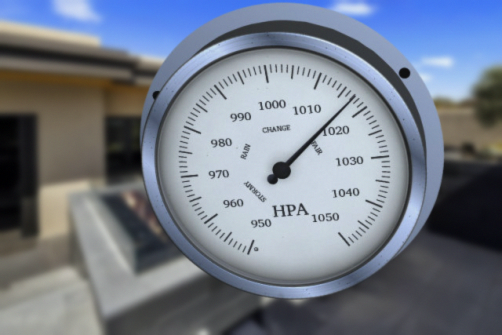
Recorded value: 1017 hPa
